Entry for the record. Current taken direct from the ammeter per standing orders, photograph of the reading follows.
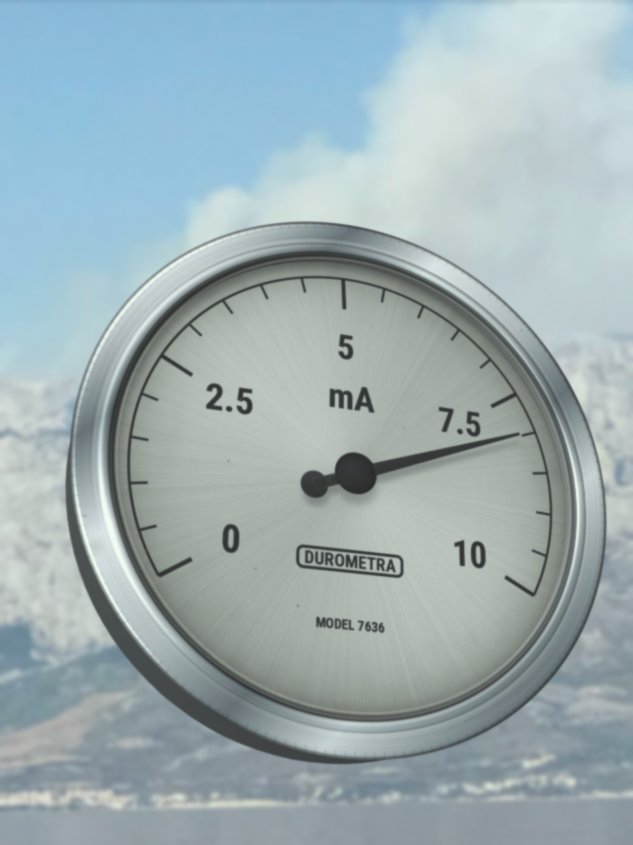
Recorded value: 8 mA
